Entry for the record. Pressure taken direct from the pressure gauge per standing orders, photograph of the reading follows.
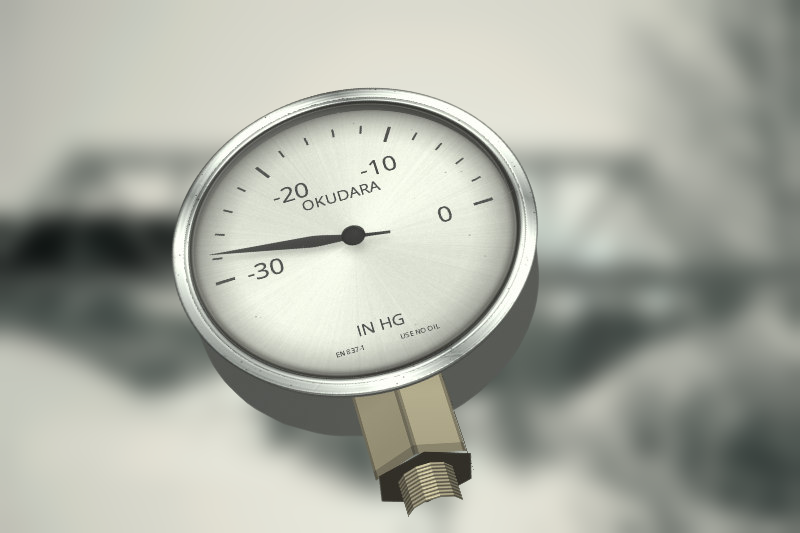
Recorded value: -28 inHg
